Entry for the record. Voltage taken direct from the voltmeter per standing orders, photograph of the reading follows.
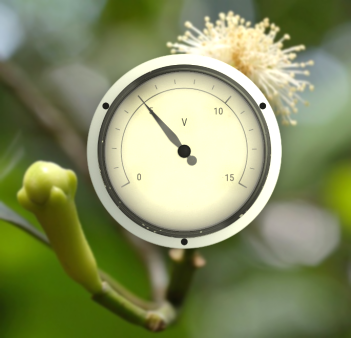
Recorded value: 5 V
